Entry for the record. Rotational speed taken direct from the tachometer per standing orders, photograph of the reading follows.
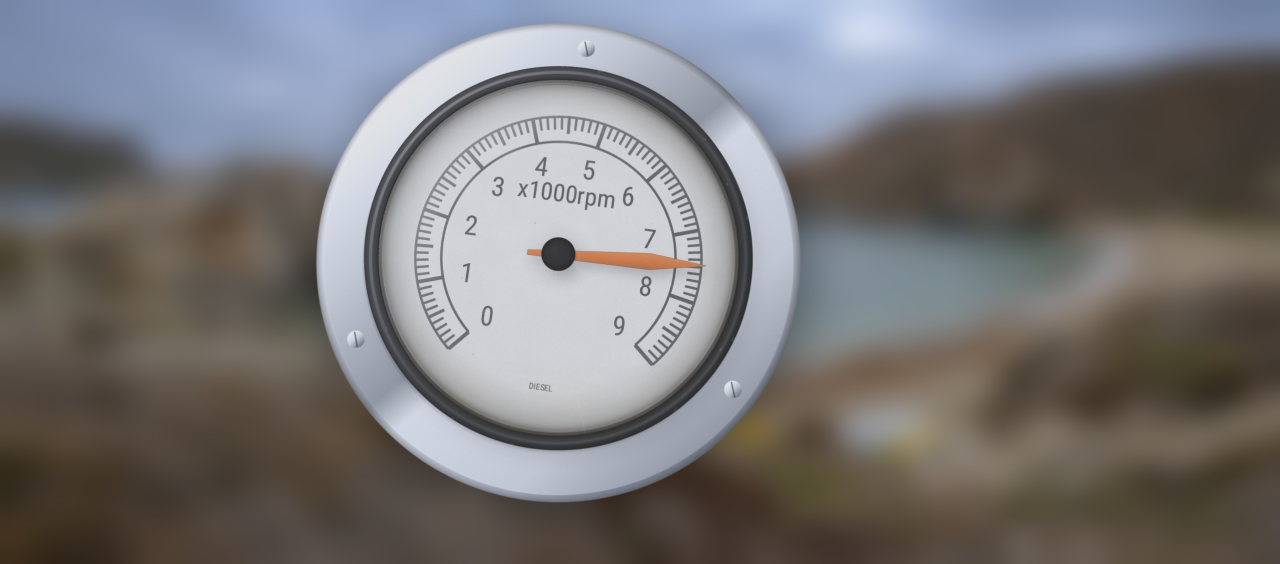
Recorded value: 7500 rpm
